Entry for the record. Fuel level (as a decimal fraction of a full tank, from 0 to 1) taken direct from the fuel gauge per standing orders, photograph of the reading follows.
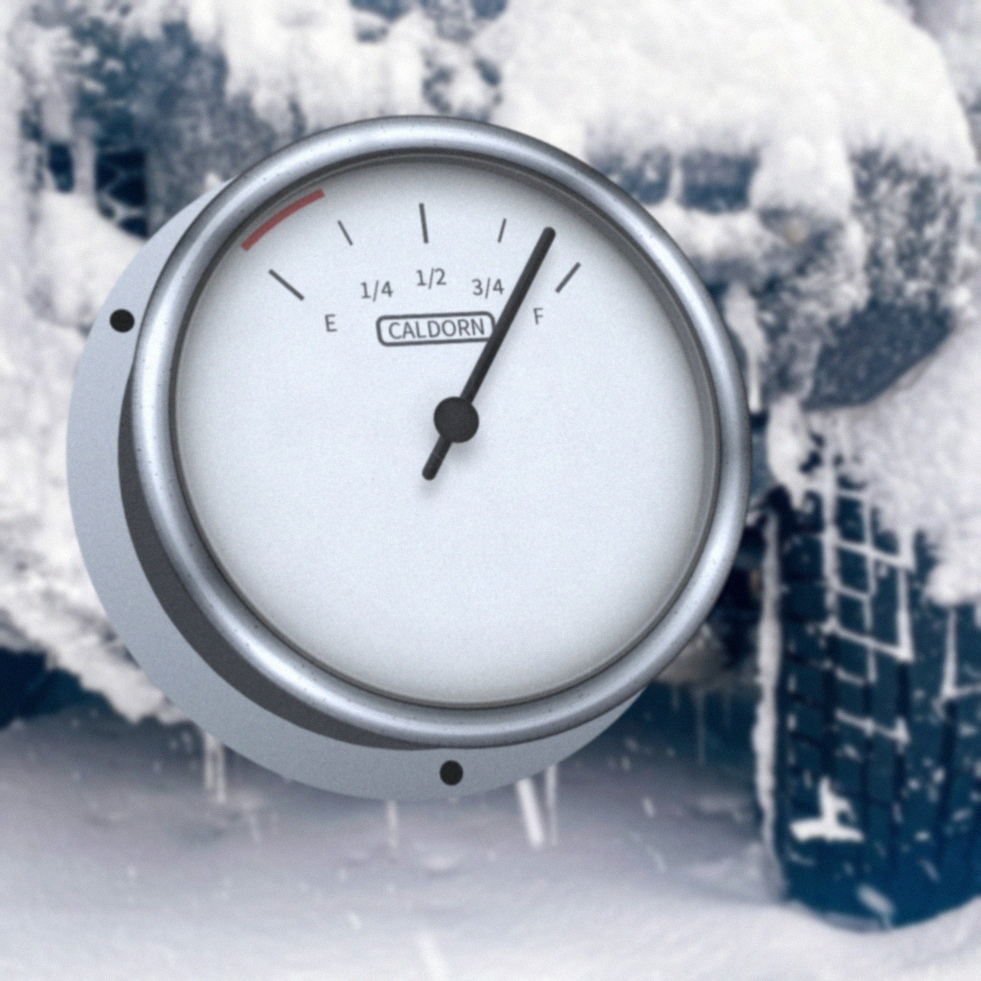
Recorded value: 0.875
